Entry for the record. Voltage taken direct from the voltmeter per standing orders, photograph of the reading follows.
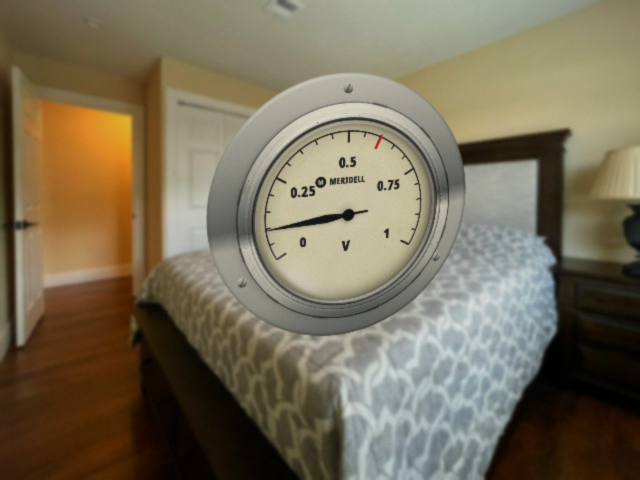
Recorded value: 0.1 V
